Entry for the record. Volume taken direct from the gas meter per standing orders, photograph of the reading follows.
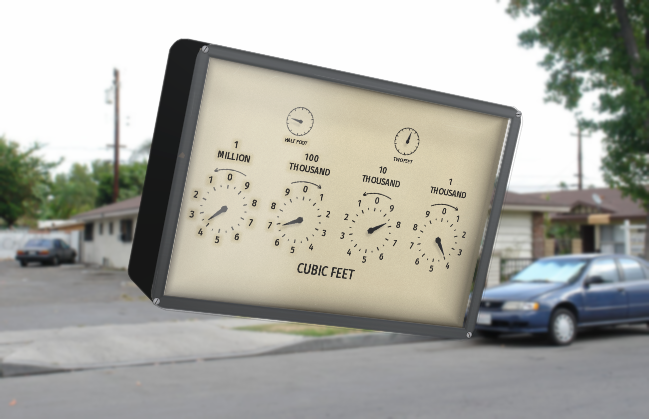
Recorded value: 368400 ft³
